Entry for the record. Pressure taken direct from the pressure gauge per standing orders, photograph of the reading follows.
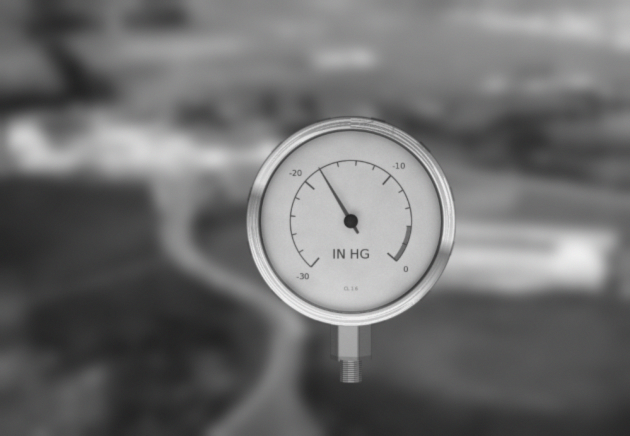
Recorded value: -18 inHg
